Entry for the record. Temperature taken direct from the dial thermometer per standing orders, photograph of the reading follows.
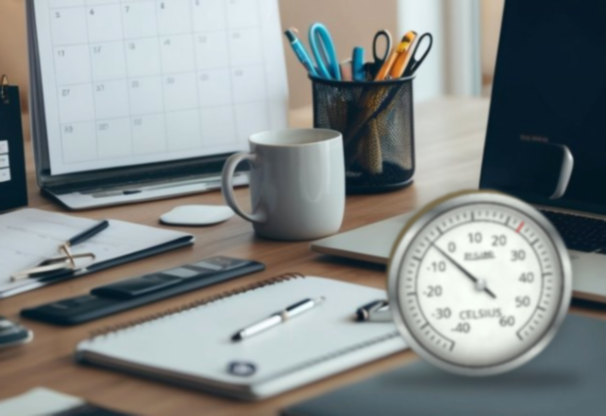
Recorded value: -4 °C
